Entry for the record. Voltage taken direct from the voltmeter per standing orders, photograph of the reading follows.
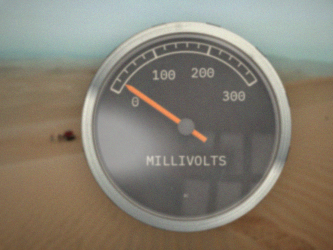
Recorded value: 20 mV
